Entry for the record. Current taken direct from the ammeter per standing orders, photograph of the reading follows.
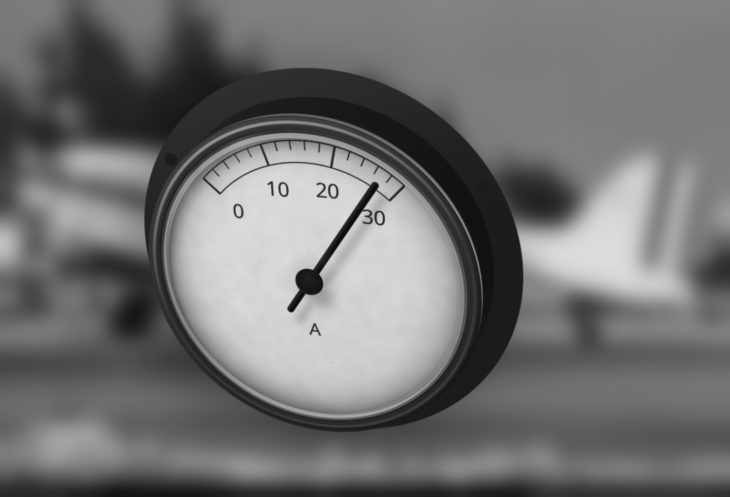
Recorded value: 27 A
